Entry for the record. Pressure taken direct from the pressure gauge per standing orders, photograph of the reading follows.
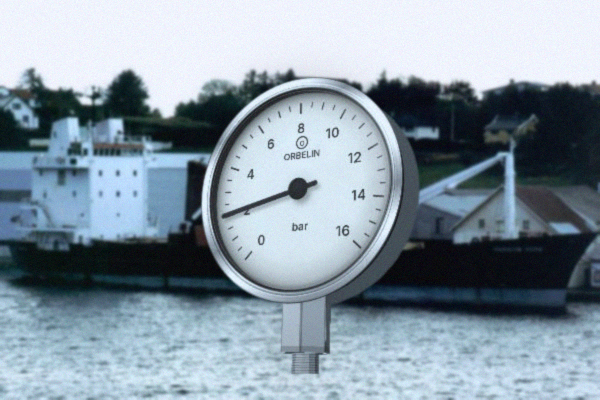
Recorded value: 2 bar
